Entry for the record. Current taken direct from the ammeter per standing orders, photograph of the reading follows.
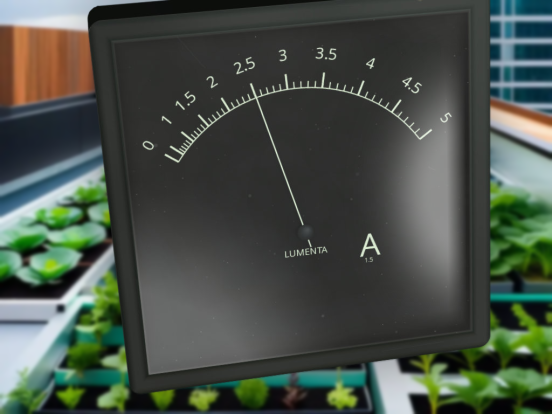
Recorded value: 2.5 A
